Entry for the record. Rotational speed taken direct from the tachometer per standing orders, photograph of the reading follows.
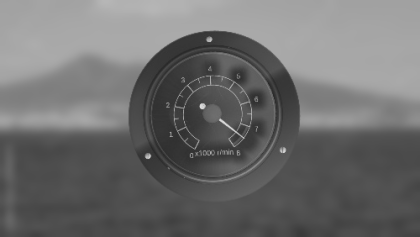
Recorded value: 7500 rpm
